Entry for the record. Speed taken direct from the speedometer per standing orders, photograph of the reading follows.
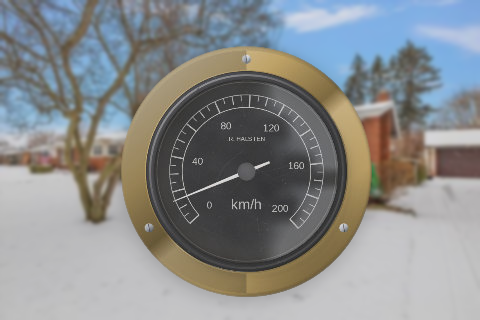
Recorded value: 15 km/h
